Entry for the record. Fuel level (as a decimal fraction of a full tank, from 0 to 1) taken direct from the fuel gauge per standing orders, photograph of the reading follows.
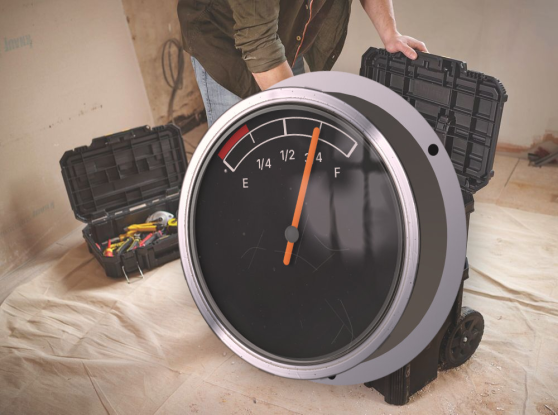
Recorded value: 0.75
